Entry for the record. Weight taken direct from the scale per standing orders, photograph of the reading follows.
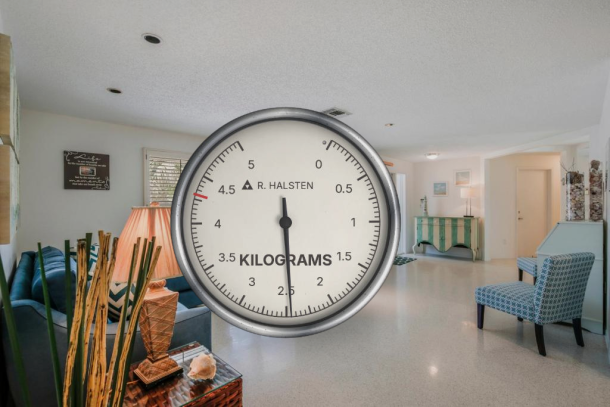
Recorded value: 2.45 kg
